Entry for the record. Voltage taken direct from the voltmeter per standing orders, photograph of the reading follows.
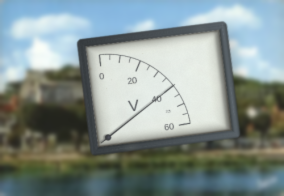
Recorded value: 40 V
